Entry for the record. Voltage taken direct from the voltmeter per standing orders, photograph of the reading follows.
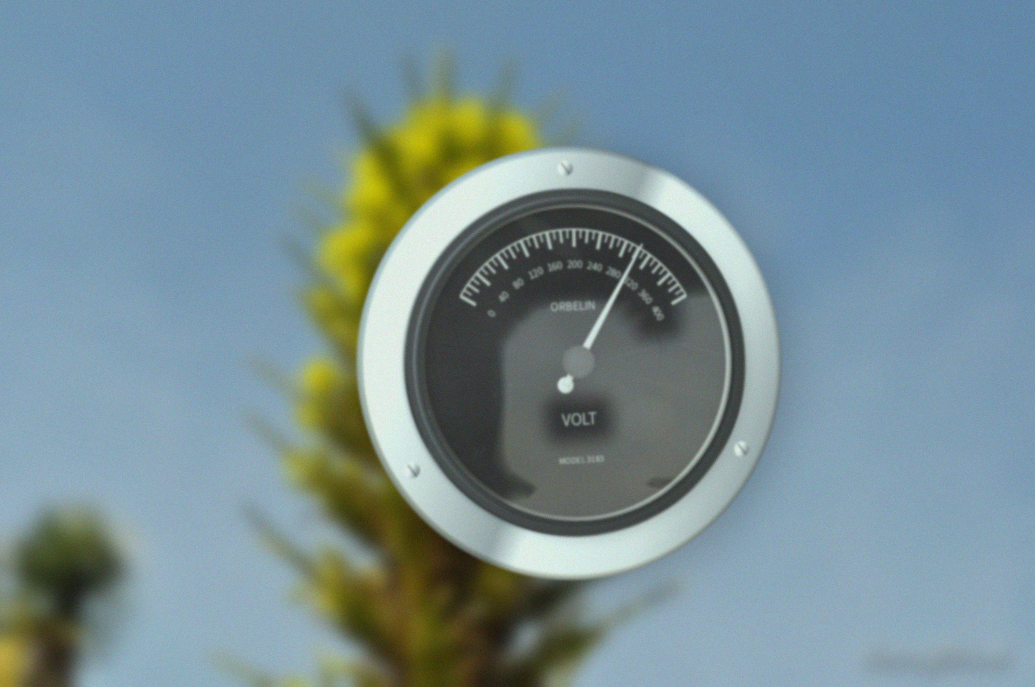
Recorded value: 300 V
